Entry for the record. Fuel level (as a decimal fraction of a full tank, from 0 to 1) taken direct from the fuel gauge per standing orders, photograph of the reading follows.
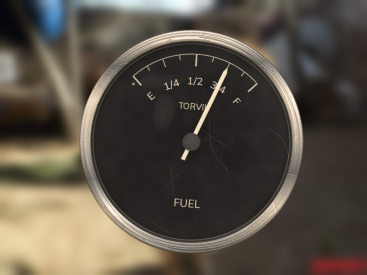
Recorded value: 0.75
